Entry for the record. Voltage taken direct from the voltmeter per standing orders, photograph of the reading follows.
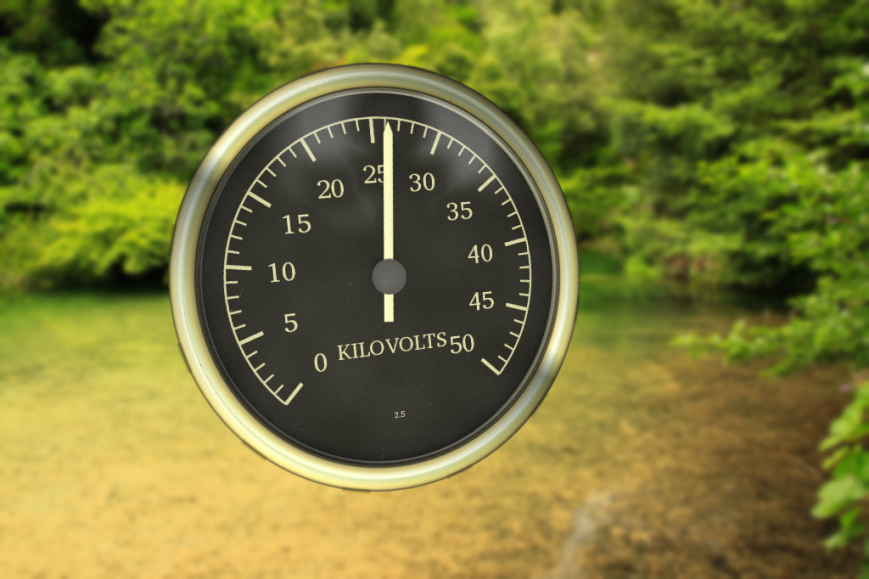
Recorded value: 26 kV
